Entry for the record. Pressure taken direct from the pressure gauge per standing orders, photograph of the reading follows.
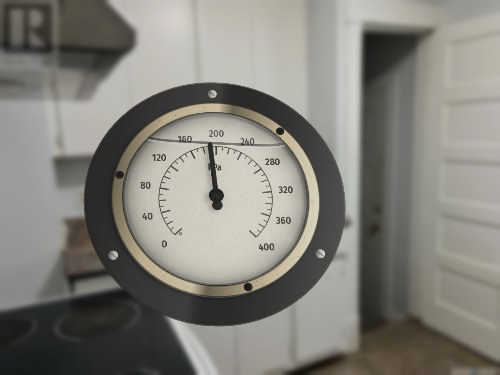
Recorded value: 190 kPa
